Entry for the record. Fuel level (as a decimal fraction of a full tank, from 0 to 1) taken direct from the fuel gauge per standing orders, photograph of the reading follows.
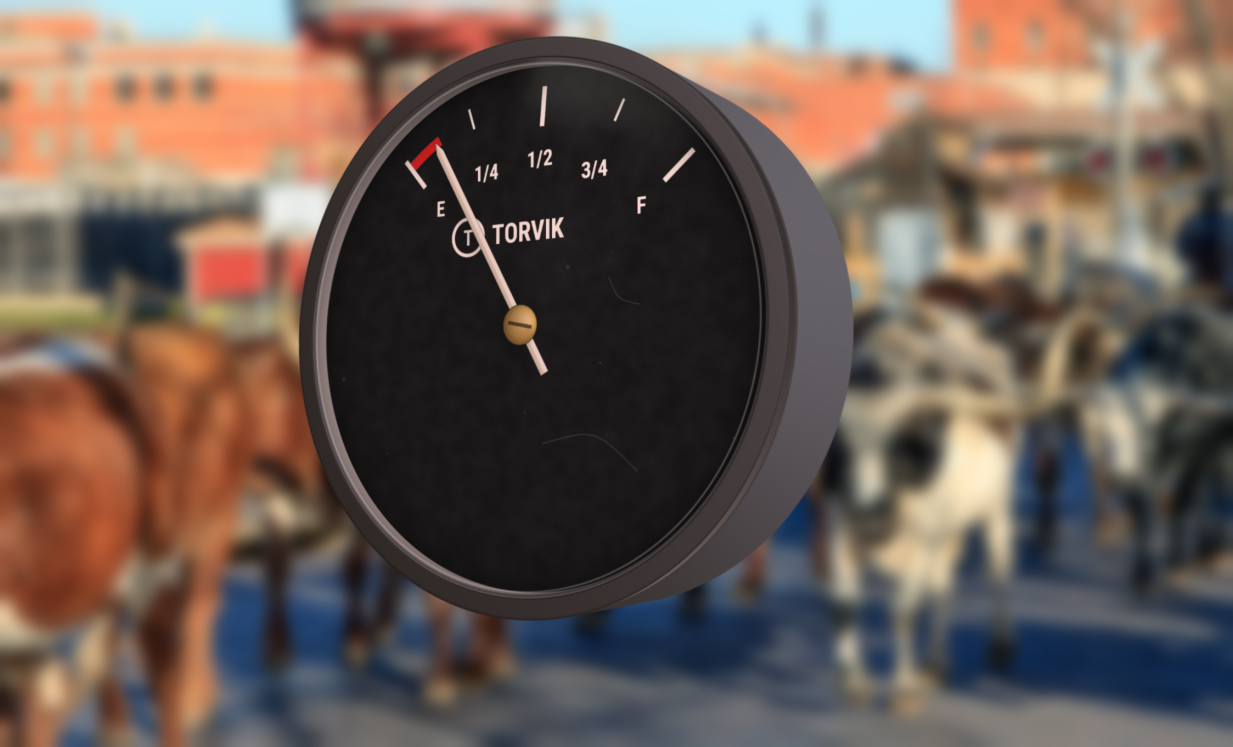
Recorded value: 0.125
